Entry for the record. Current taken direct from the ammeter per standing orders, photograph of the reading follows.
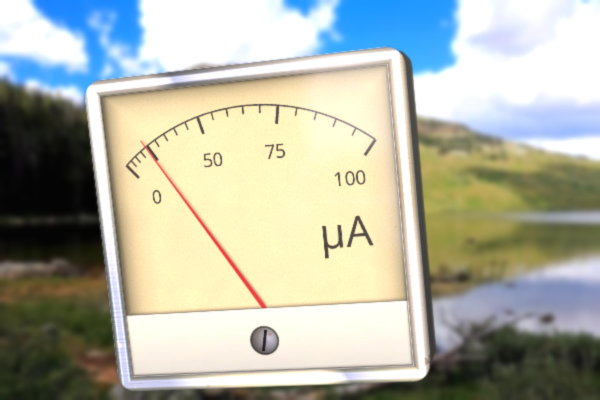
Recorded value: 25 µA
